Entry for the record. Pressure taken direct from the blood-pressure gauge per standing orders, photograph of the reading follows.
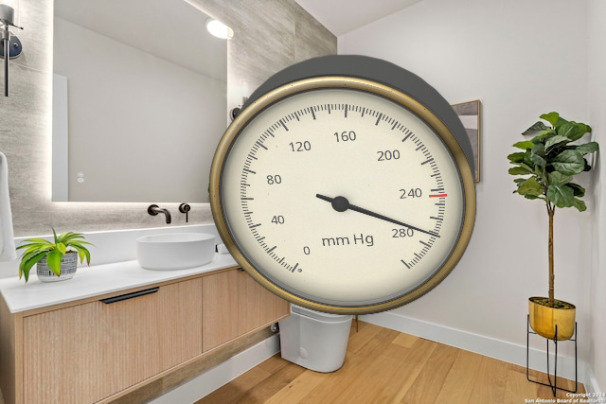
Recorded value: 270 mmHg
